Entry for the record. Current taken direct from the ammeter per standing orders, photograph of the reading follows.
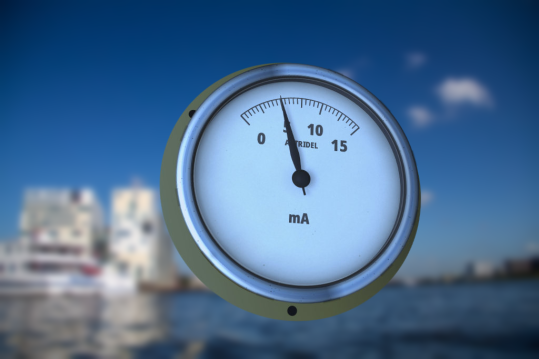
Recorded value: 5 mA
